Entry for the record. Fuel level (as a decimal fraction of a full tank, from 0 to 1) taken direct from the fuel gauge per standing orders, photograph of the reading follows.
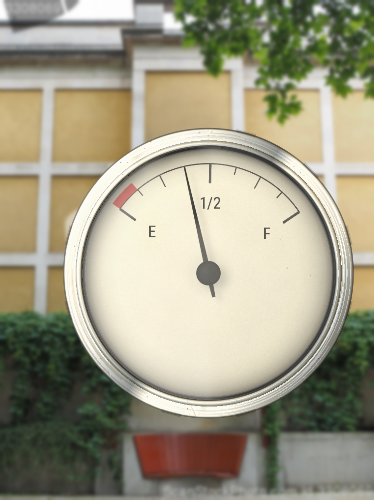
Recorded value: 0.375
